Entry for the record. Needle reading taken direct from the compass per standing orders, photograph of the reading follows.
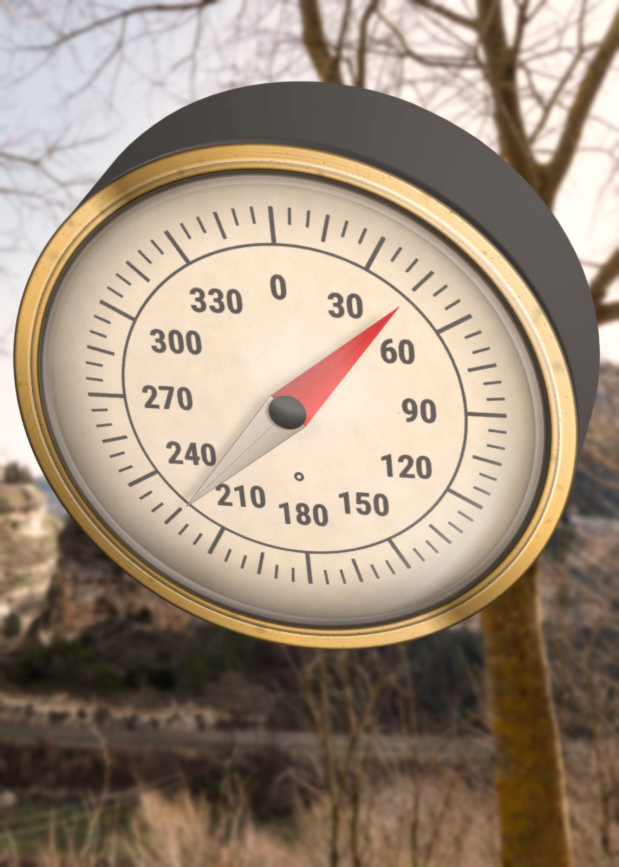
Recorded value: 45 °
